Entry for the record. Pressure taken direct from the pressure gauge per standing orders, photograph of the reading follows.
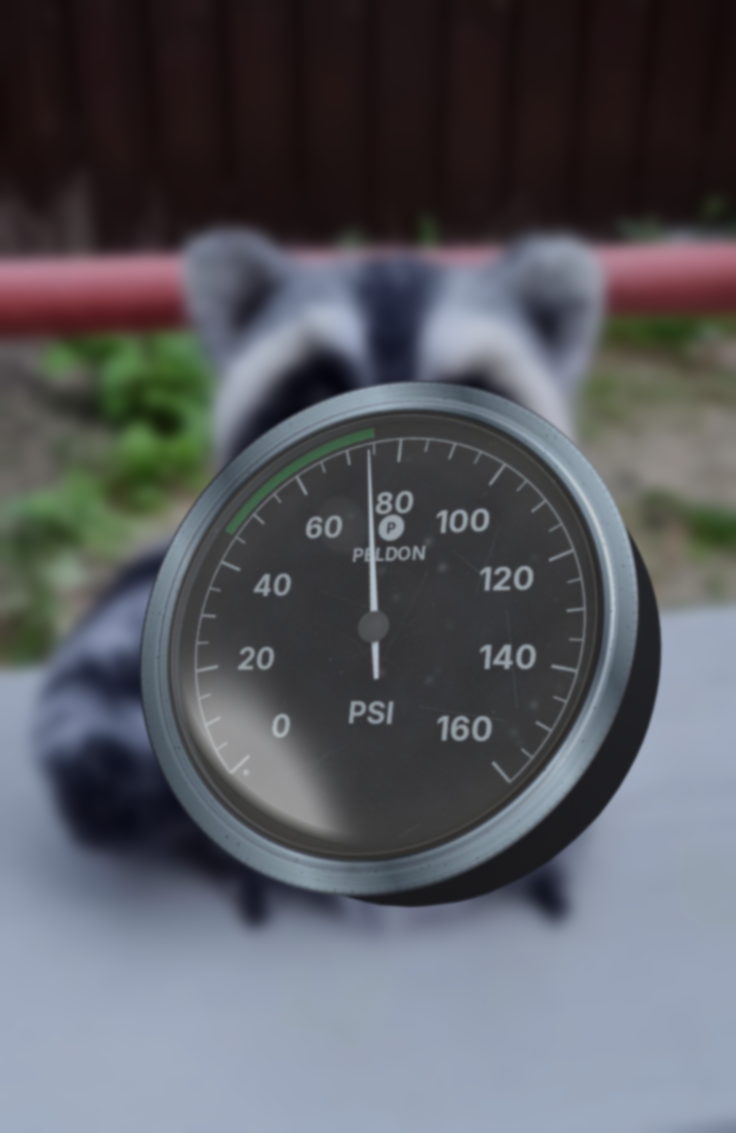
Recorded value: 75 psi
